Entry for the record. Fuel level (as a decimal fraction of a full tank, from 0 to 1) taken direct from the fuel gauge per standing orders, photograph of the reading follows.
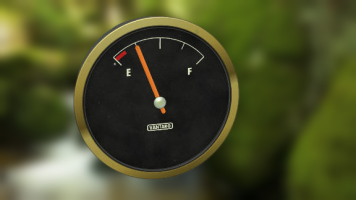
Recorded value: 0.25
